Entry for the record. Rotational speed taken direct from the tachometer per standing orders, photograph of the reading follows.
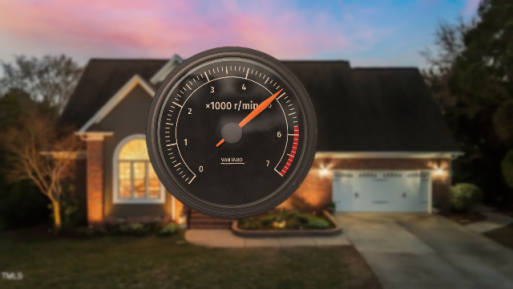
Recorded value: 4900 rpm
